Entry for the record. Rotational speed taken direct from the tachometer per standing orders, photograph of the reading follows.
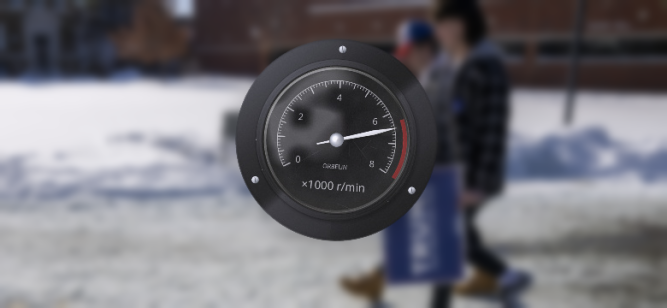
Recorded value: 6500 rpm
